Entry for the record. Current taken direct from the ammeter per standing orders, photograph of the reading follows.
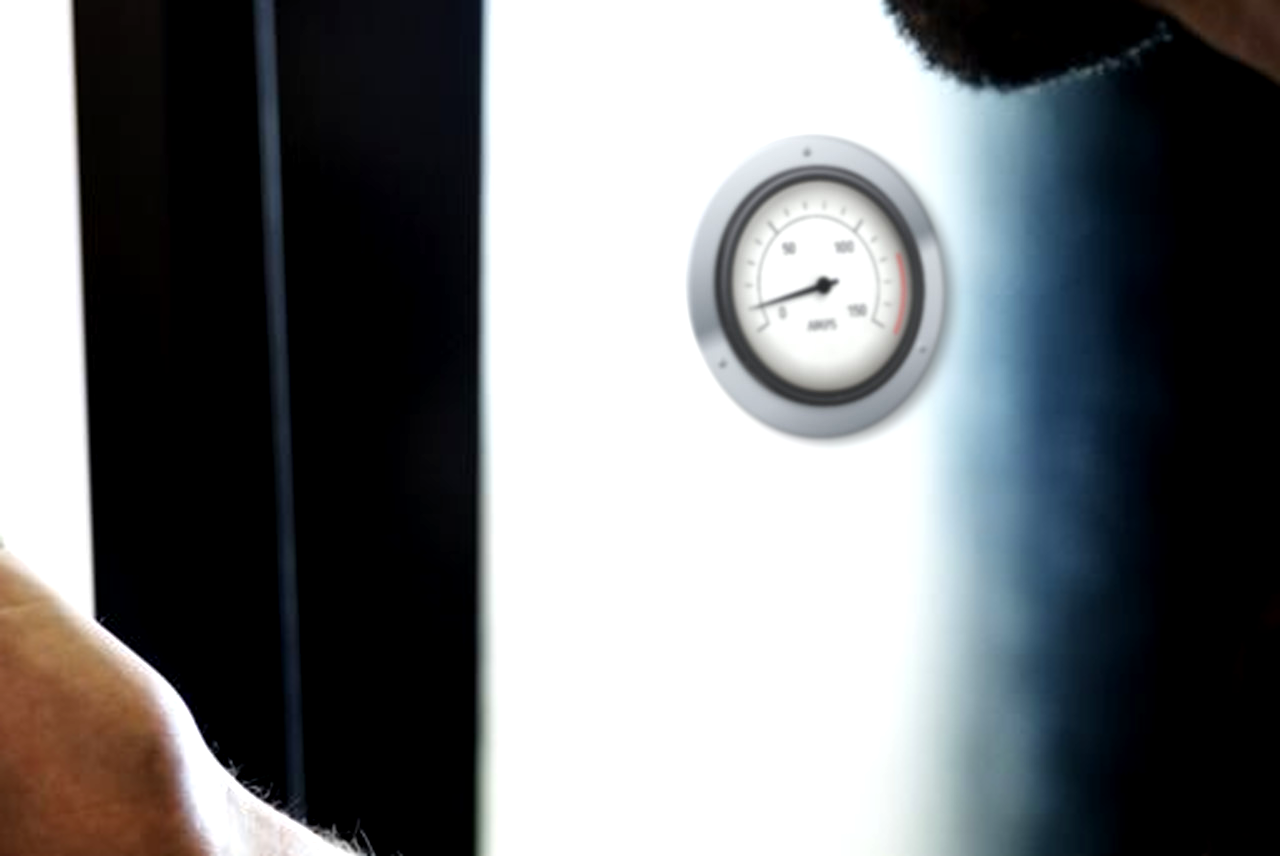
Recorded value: 10 A
